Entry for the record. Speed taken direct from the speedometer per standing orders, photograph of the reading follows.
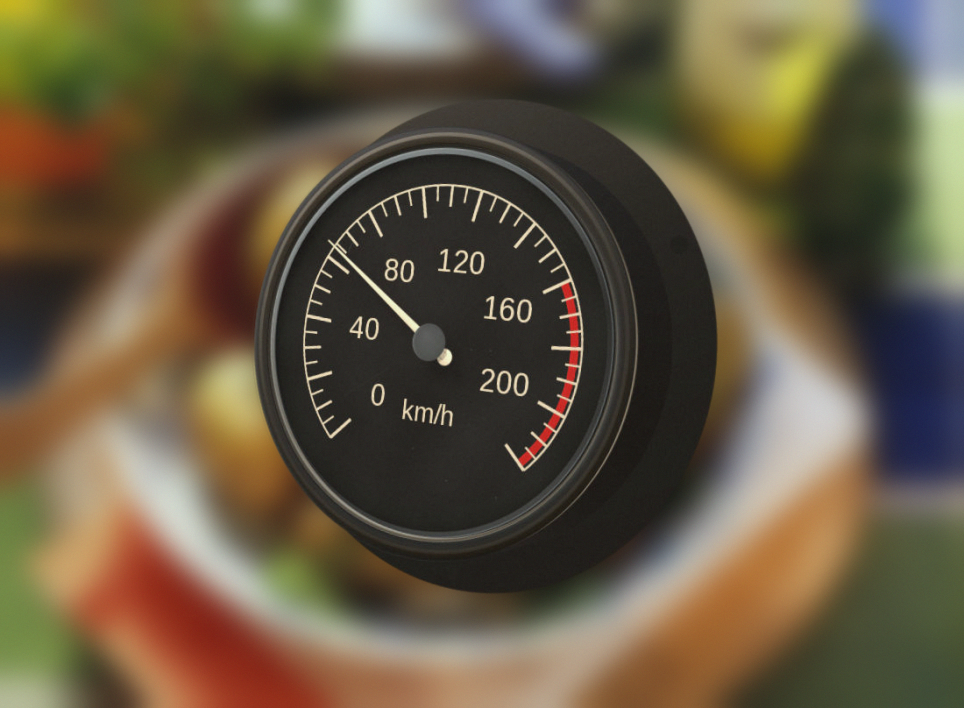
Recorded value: 65 km/h
